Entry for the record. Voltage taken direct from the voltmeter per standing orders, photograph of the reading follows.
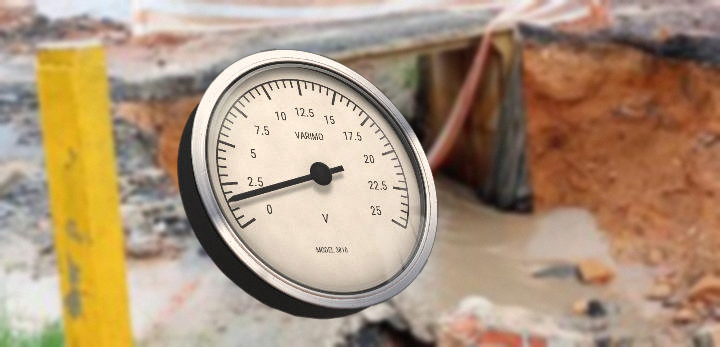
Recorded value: 1.5 V
